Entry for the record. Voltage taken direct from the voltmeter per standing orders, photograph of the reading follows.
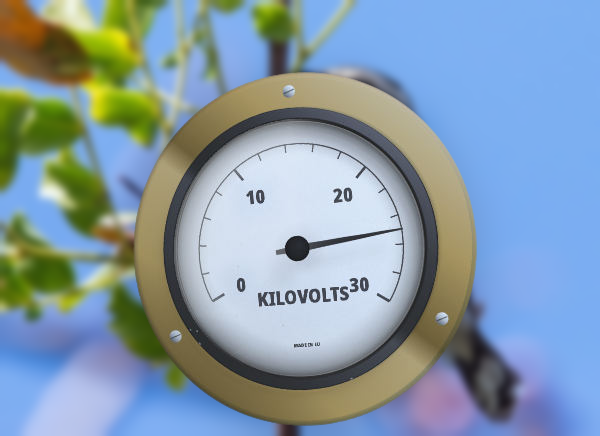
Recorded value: 25 kV
